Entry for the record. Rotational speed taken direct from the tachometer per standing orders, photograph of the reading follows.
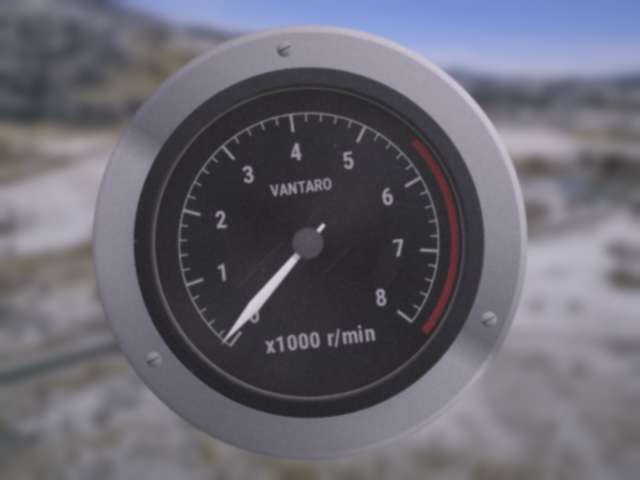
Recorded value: 100 rpm
